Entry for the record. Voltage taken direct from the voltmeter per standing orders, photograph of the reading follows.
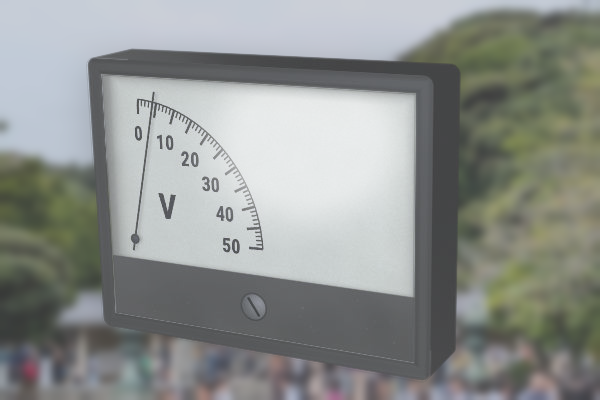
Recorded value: 5 V
